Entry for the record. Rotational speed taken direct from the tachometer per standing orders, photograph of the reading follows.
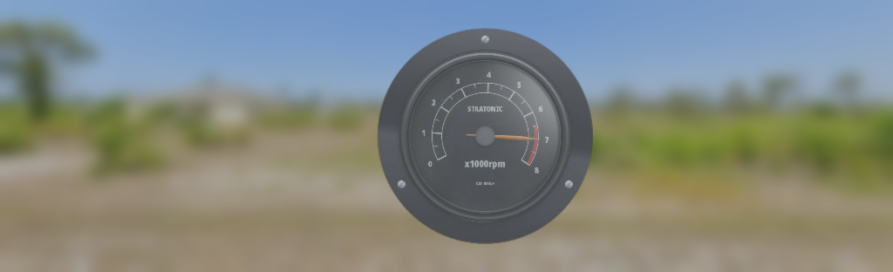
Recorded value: 7000 rpm
